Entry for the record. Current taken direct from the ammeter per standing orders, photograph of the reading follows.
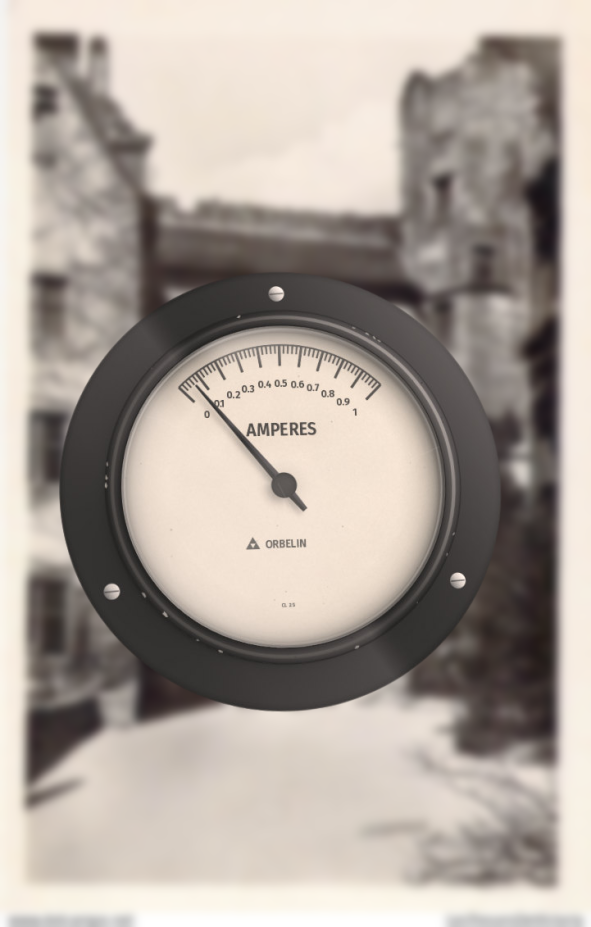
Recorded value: 0.06 A
